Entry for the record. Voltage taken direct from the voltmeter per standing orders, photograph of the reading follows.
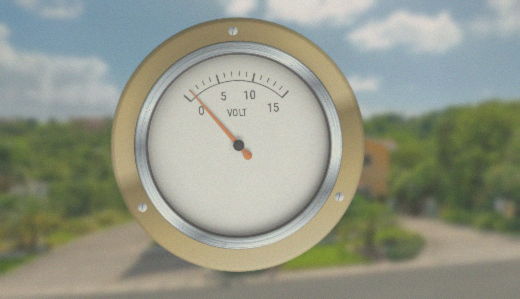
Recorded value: 1 V
